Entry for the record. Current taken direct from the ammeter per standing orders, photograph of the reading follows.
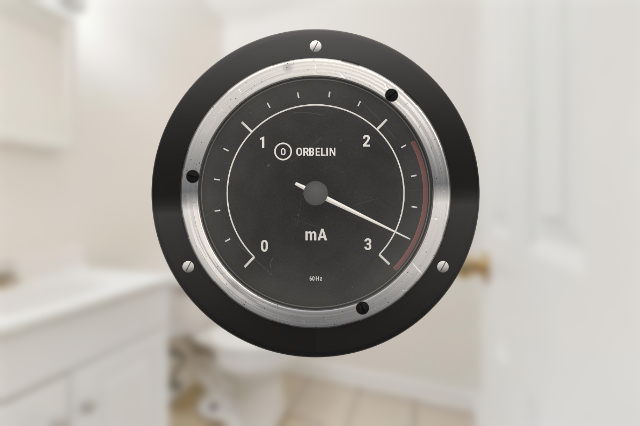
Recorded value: 2.8 mA
